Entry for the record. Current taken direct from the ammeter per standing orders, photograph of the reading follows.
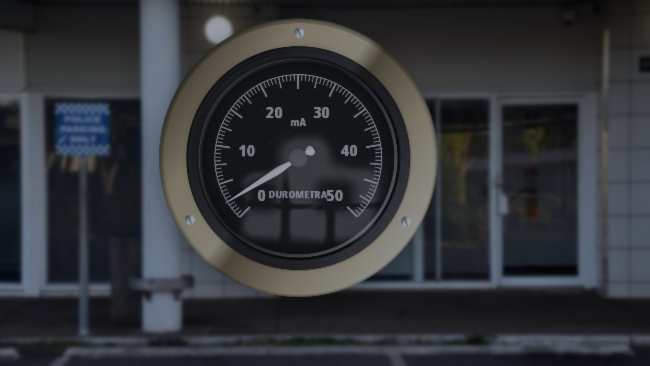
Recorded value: 2.5 mA
